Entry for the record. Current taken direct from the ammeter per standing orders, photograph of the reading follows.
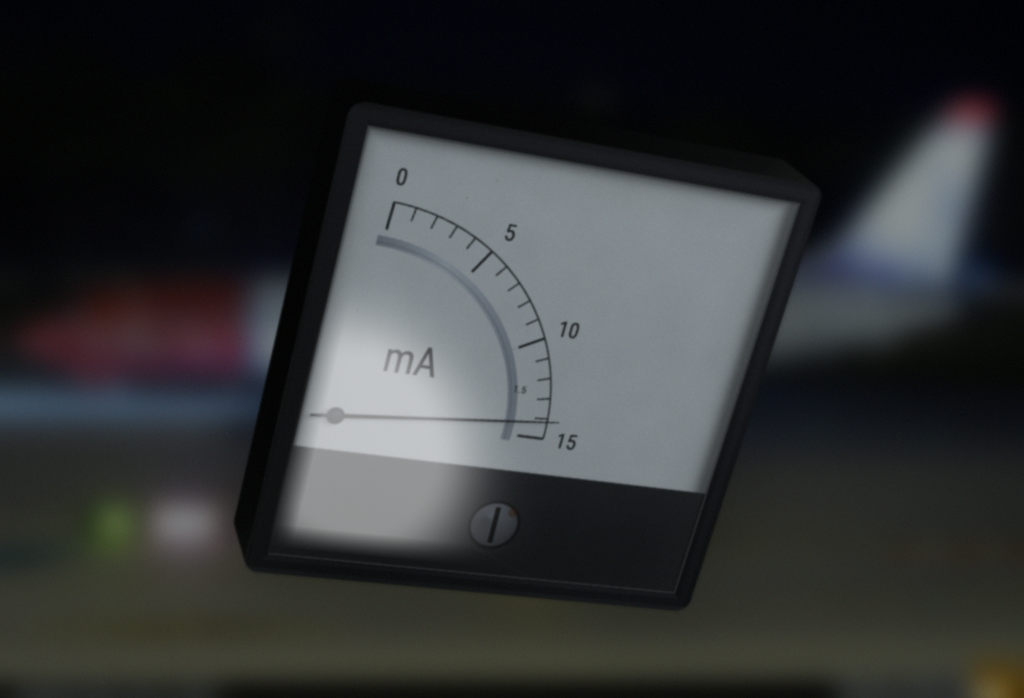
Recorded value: 14 mA
